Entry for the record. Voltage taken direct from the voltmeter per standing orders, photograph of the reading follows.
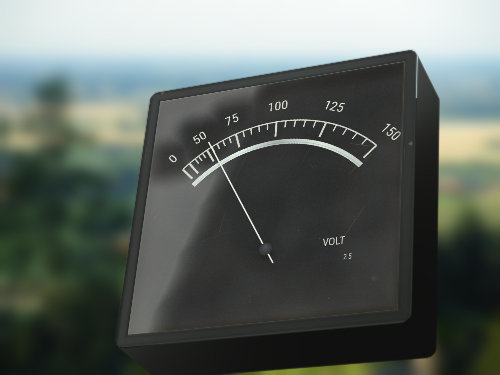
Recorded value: 55 V
